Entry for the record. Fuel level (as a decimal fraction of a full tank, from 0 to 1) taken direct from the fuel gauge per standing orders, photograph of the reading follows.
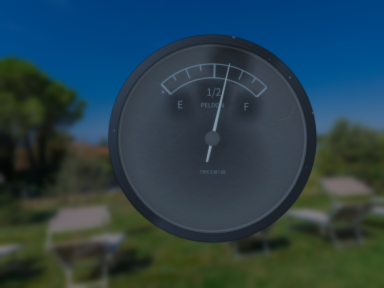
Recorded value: 0.625
